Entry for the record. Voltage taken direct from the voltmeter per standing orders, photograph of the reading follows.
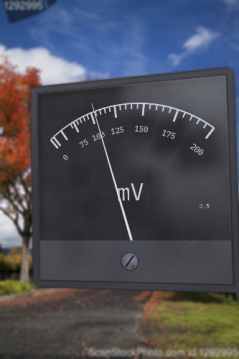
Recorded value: 105 mV
